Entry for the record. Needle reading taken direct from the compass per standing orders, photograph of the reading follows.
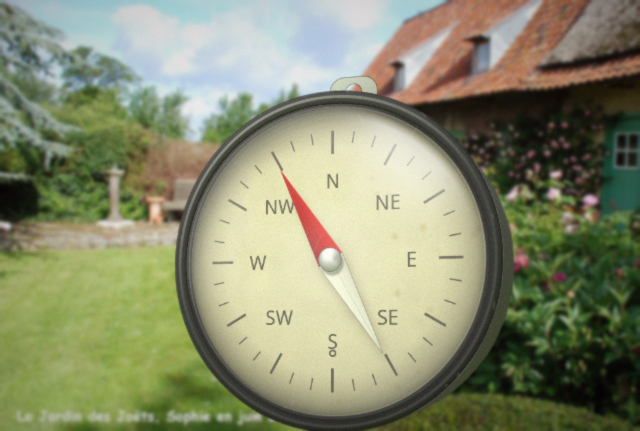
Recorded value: 330 °
